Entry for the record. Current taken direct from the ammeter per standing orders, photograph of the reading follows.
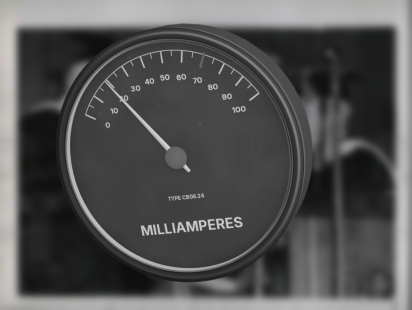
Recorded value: 20 mA
